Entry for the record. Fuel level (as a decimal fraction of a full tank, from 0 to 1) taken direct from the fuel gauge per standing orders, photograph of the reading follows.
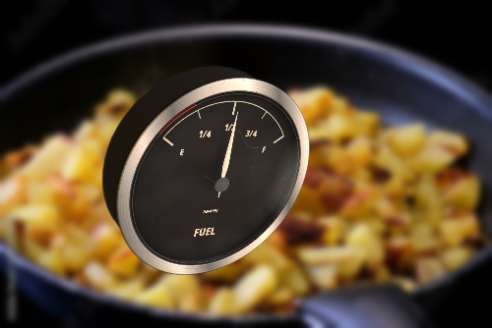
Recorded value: 0.5
